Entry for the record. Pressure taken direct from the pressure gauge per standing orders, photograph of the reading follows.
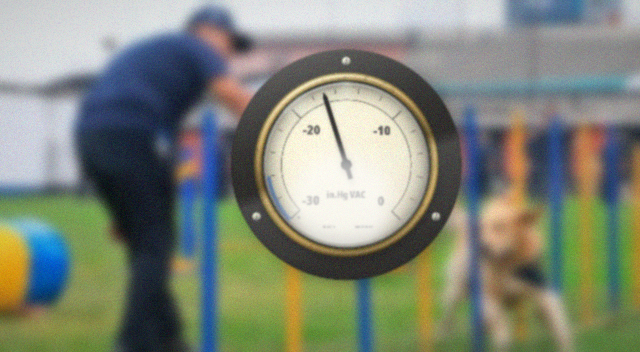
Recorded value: -17 inHg
